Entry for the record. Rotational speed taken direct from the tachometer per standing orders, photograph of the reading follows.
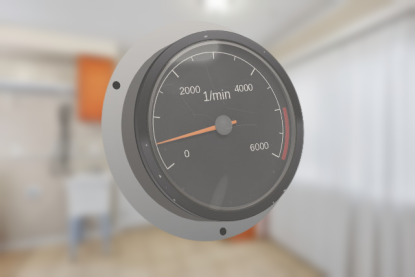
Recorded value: 500 rpm
